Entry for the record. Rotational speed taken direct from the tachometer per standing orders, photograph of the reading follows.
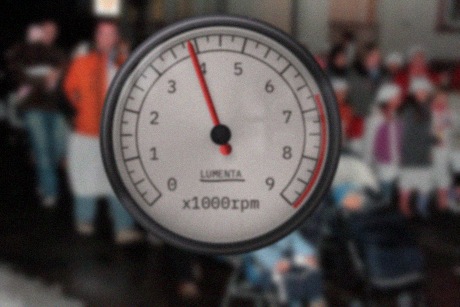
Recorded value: 3875 rpm
